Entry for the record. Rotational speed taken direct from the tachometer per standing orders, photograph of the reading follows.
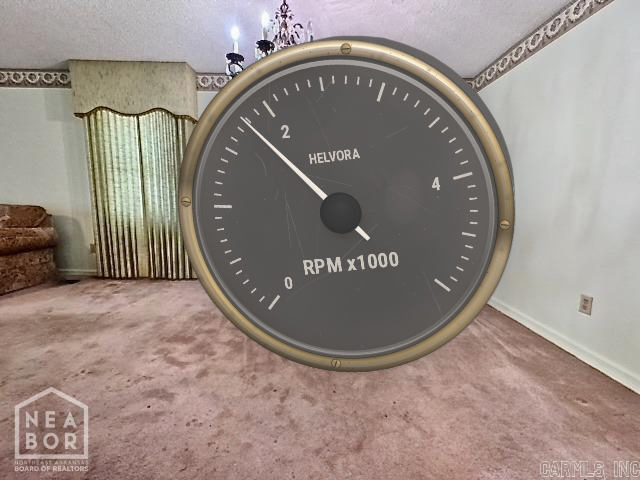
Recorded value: 1800 rpm
